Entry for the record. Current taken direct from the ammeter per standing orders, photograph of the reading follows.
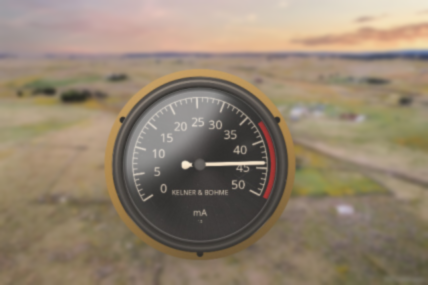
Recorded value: 44 mA
